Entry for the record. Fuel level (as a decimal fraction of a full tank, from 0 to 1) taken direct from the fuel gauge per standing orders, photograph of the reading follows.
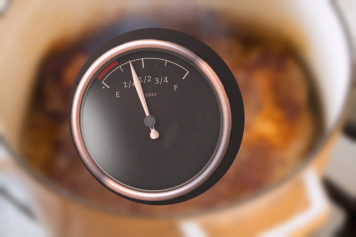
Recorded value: 0.375
